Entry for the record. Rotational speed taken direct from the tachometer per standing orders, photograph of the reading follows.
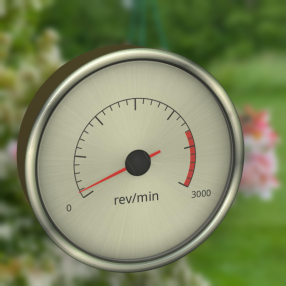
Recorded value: 100 rpm
